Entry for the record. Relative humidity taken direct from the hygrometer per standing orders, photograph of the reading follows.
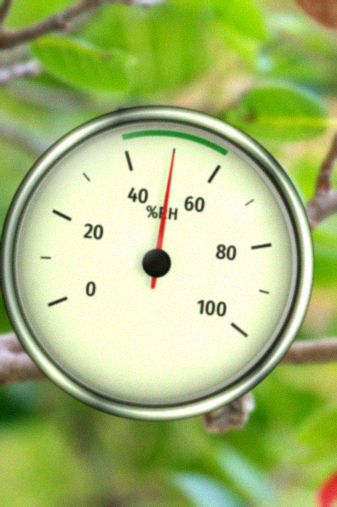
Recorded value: 50 %
